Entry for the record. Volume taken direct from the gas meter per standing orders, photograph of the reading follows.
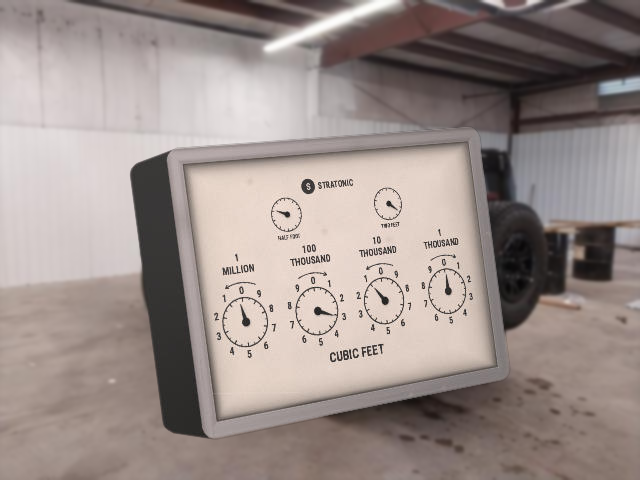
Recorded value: 31000 ft³
